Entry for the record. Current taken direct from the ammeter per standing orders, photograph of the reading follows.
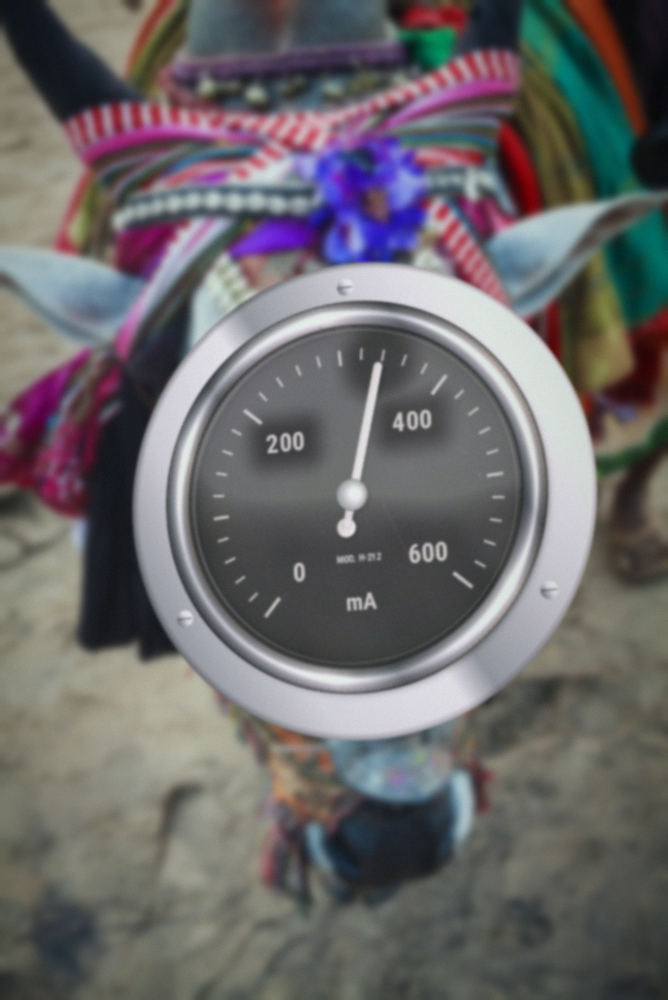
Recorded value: 340 mA
